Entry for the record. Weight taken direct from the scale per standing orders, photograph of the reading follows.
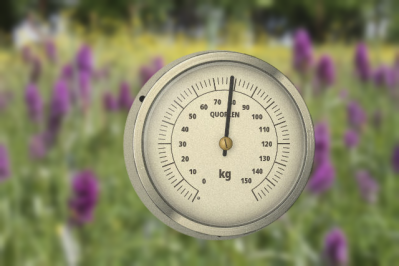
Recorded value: 78 kg
